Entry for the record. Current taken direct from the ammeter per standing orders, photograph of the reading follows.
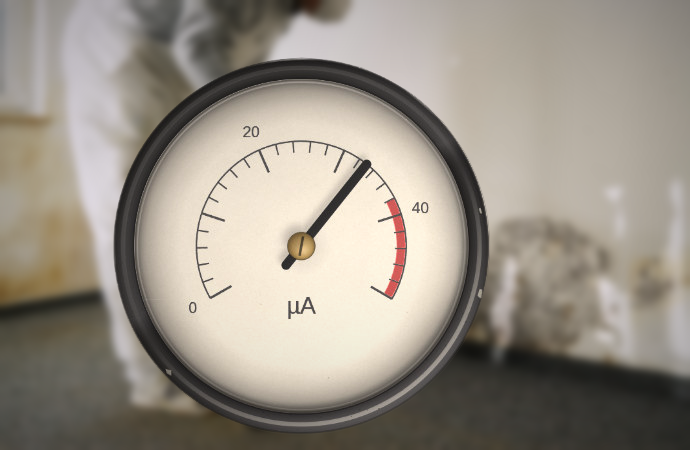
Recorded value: 33 µA
